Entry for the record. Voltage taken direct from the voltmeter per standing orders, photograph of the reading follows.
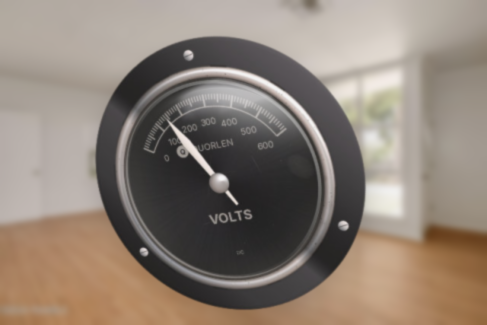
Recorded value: 150 V
